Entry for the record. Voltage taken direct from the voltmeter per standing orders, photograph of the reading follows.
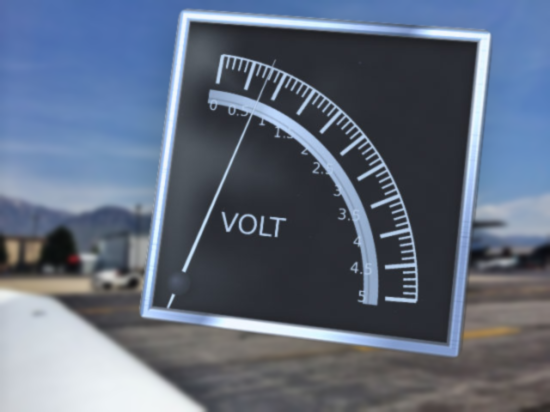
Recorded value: 0.8 V
